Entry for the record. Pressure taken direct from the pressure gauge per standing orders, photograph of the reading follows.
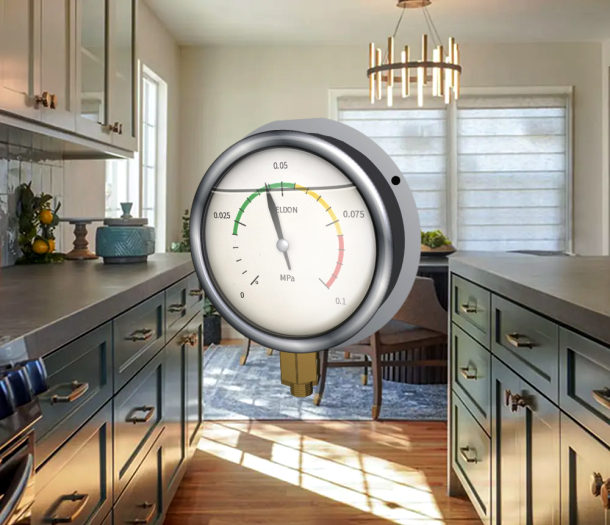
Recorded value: 0.045 MPa
